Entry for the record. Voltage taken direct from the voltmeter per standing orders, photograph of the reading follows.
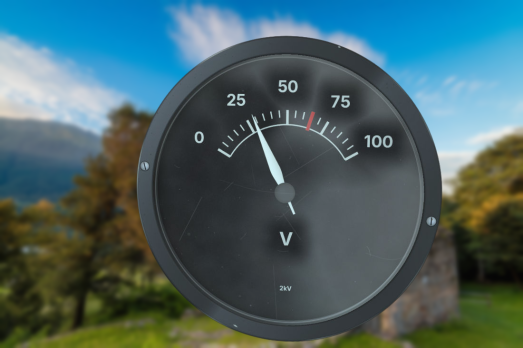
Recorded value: 30 V
